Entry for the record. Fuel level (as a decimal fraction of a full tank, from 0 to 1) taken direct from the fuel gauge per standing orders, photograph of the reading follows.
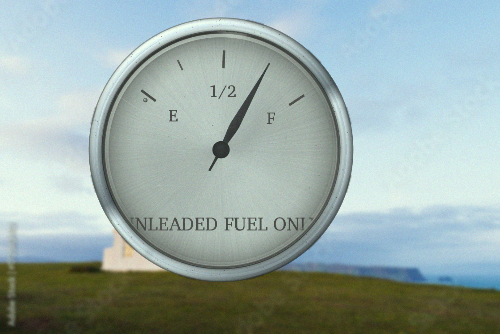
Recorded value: 0.75
